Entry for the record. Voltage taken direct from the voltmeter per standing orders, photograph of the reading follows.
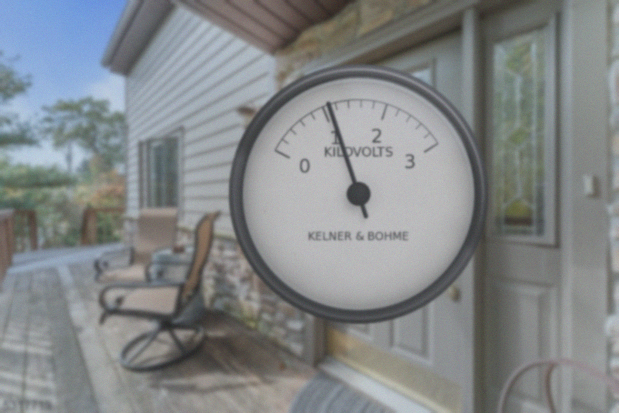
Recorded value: 1.1 kV
